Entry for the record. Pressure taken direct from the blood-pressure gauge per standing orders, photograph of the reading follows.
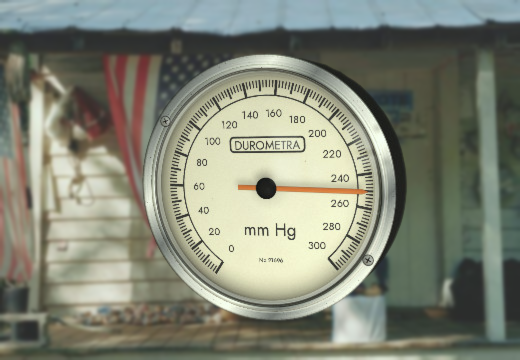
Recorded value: 250 mmHg
